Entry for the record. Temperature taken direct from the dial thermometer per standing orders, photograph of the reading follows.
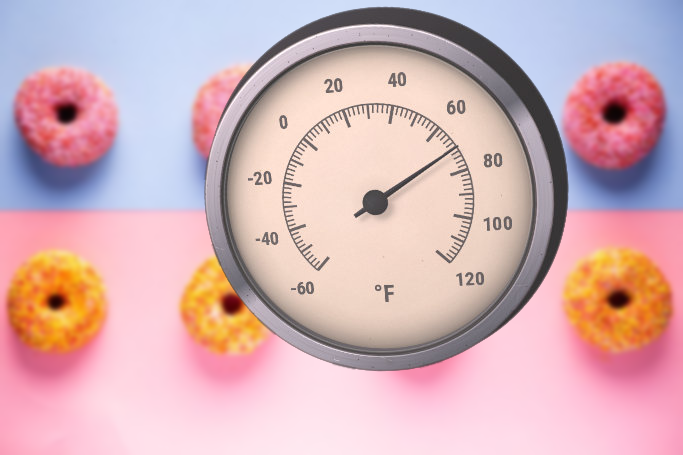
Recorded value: 70 °F
